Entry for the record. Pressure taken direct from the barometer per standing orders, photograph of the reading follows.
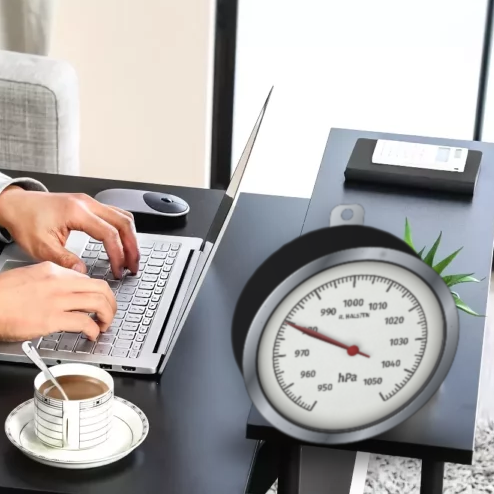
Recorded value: 980 hPa
